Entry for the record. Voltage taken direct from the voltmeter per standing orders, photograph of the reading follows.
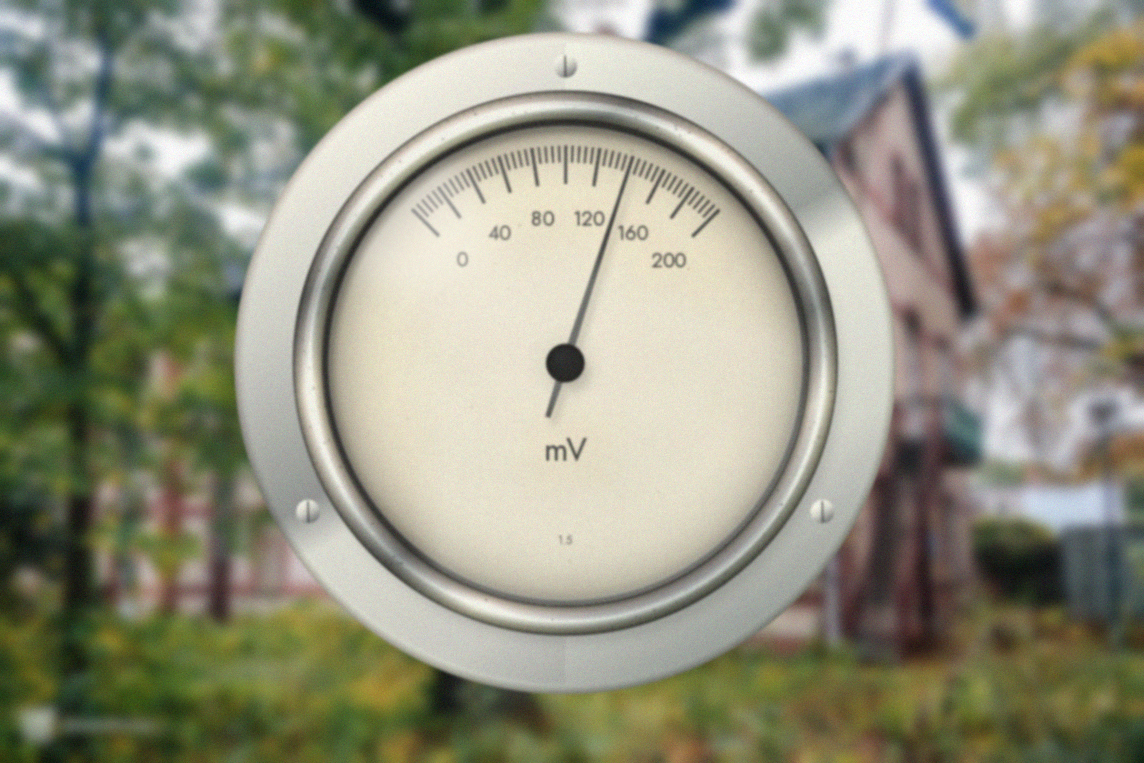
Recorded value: 140 mV
